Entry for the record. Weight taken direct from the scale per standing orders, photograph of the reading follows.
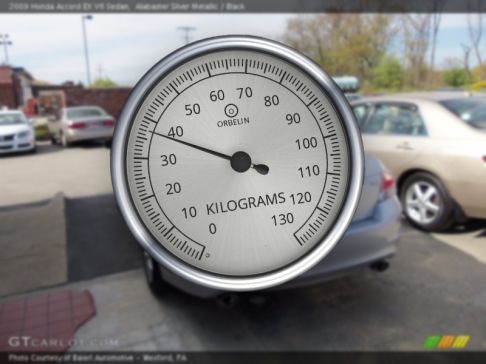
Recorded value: 37 kg
